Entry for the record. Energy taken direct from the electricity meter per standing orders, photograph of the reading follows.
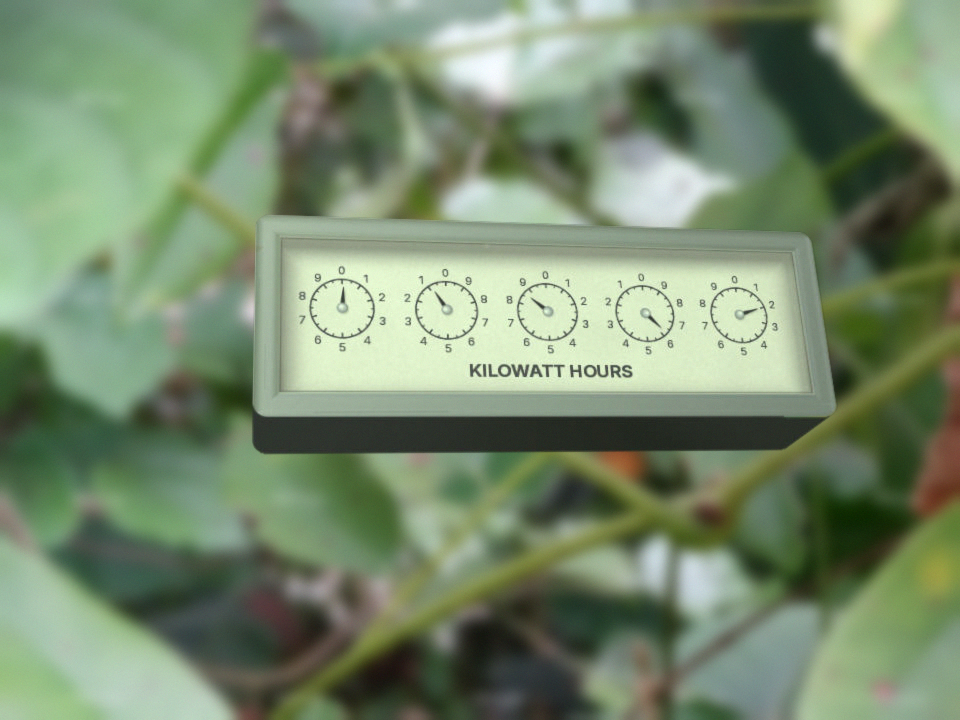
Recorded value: 862 kWh
